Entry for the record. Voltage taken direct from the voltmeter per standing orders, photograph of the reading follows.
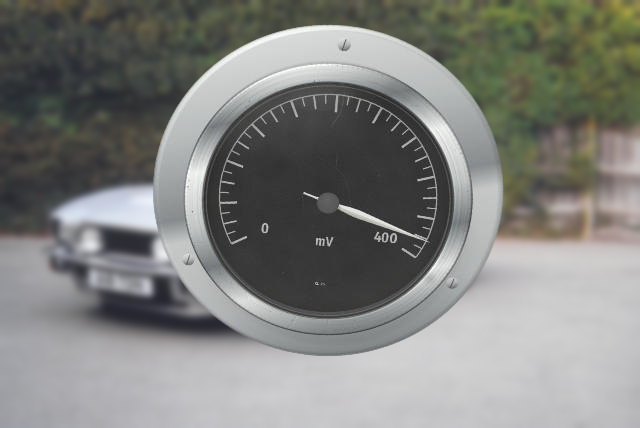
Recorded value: 380 mV
